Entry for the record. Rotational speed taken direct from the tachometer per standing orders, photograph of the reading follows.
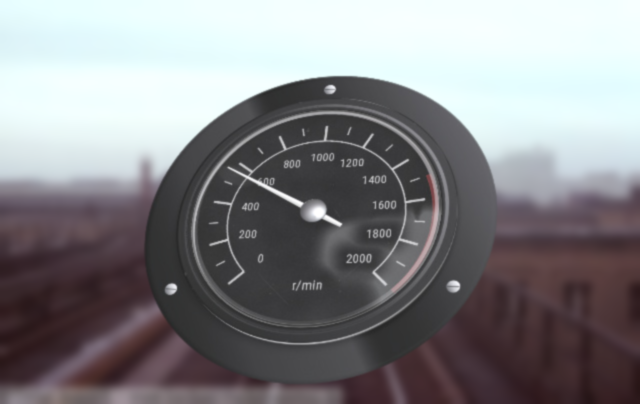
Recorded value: 550 rpm
